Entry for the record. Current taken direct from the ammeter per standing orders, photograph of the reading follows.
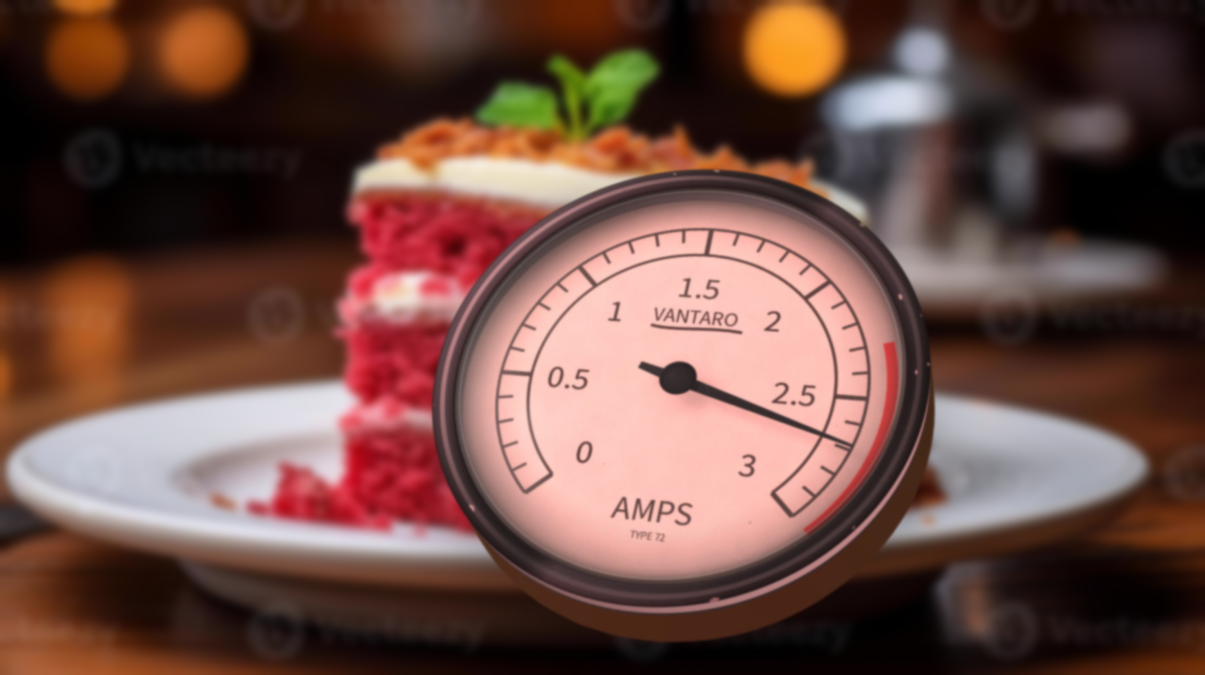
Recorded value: 2.7 A
